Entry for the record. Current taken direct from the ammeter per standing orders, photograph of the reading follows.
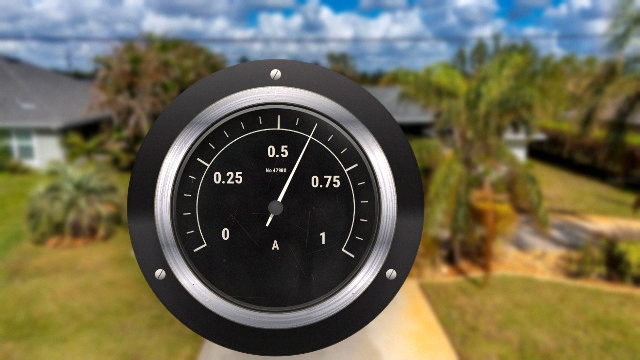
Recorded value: 0.6 A
